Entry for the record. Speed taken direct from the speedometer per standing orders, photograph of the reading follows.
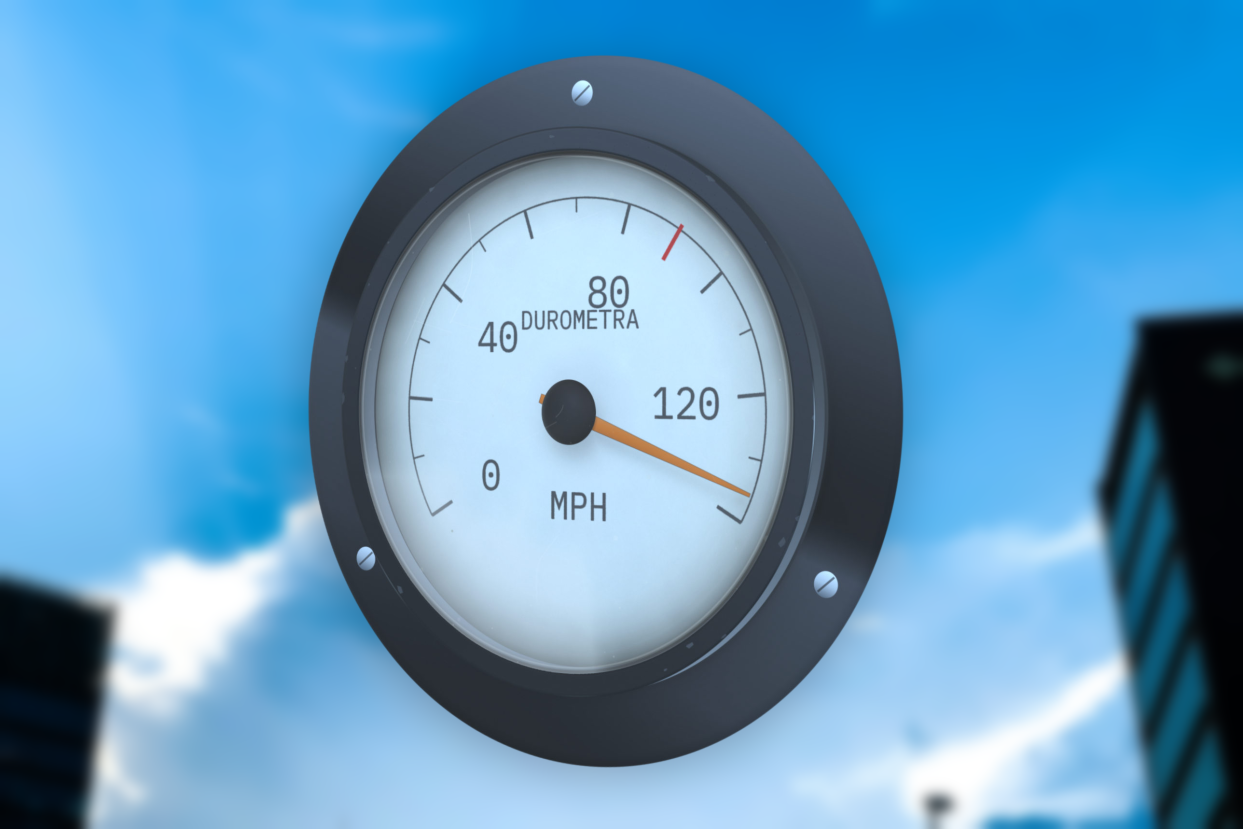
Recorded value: 135 mph
